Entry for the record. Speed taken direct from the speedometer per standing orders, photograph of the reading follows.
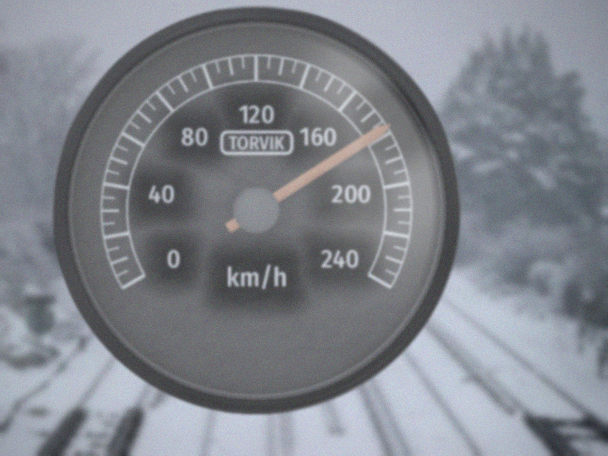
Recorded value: 177.5 km/h
